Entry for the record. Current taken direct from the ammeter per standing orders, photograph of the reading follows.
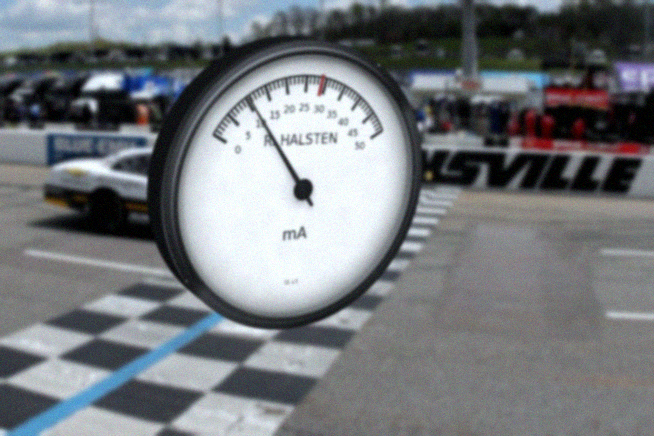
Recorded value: 10 mA
